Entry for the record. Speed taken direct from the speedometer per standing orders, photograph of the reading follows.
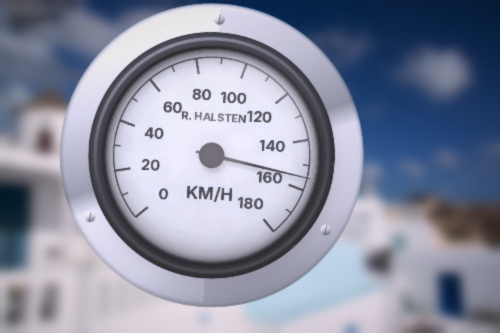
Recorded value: 155 km/h
